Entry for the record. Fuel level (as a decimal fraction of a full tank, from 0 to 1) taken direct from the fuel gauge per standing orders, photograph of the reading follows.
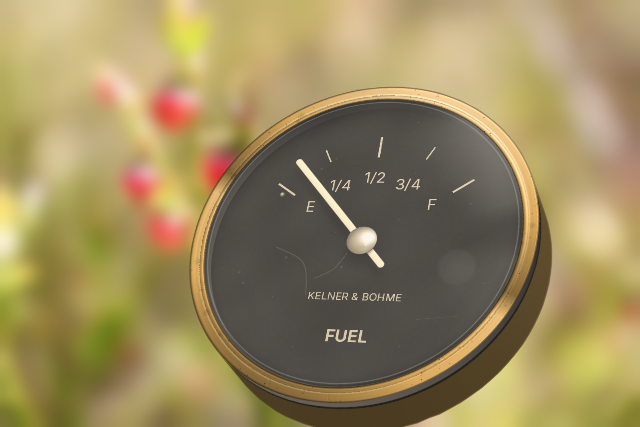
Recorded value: 0.125
